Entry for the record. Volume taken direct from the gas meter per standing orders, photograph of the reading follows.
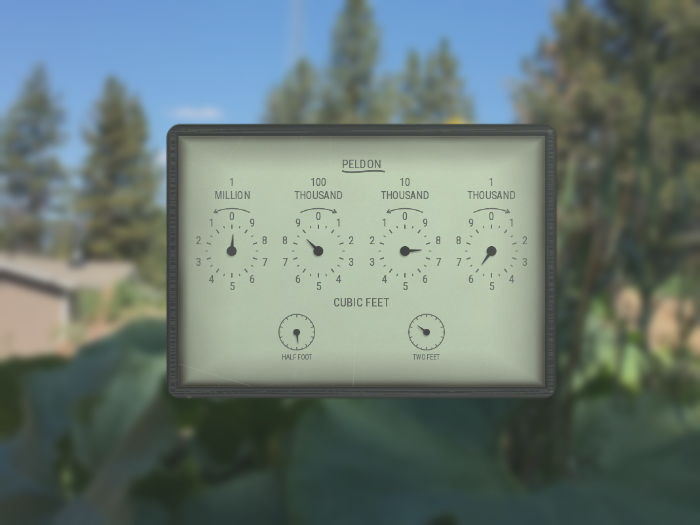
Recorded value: 987600 ft³
